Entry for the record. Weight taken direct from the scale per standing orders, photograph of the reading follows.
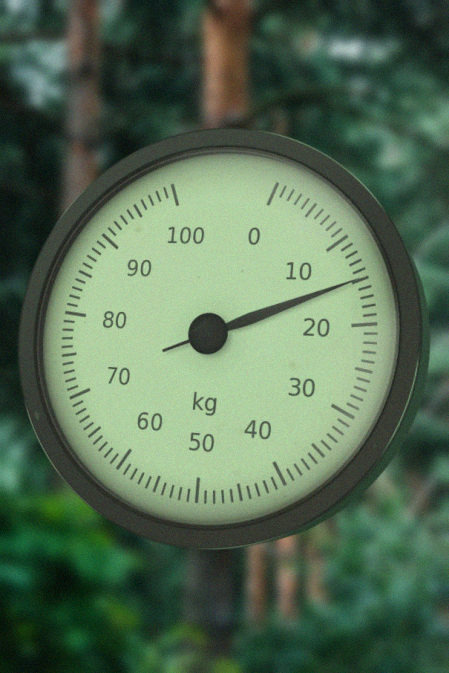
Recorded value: 15 kg
